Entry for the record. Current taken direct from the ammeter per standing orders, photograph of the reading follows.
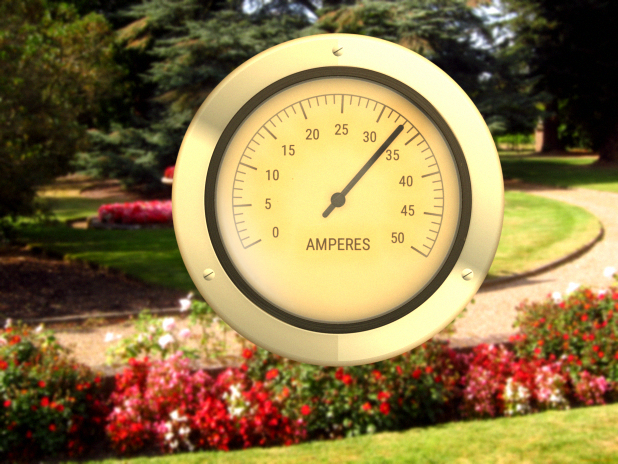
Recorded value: 33 A
